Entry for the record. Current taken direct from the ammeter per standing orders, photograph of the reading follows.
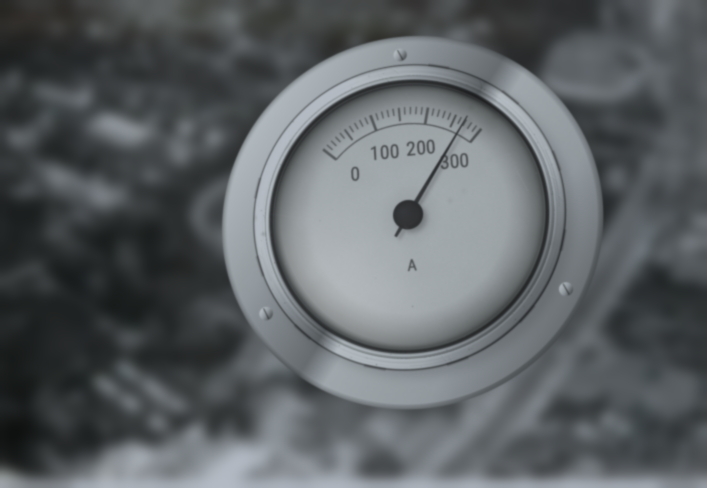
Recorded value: 270 A
